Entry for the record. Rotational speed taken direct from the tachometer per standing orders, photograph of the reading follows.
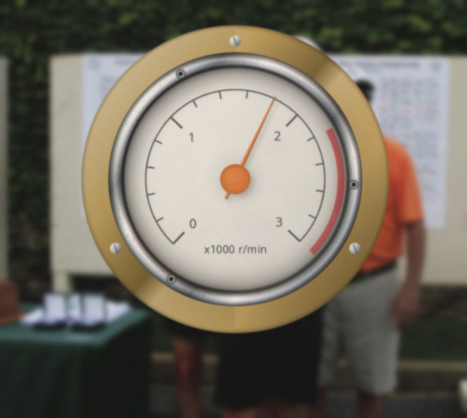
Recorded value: 1800 rpm
